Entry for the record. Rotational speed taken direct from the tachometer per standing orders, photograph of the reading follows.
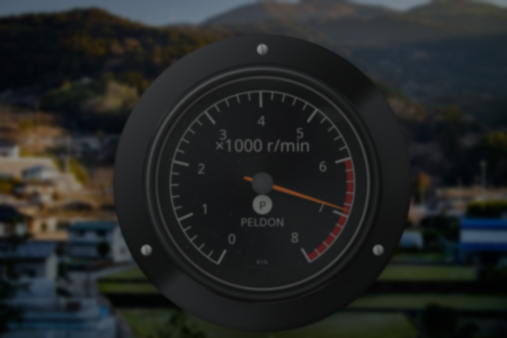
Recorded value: 6900 rpm
